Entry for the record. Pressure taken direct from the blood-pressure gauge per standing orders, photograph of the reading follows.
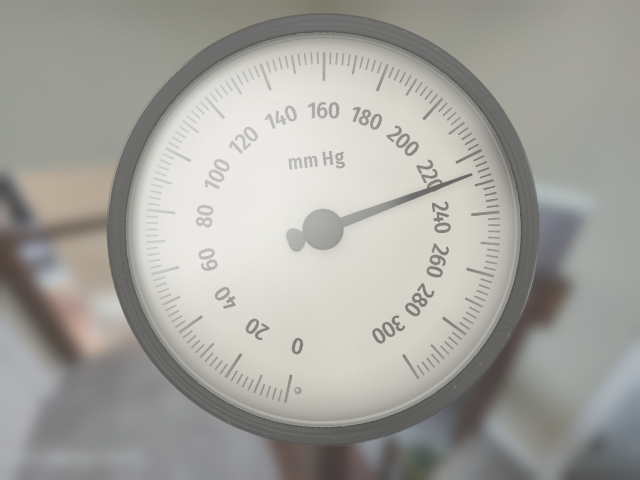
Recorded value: 226 mmHg
